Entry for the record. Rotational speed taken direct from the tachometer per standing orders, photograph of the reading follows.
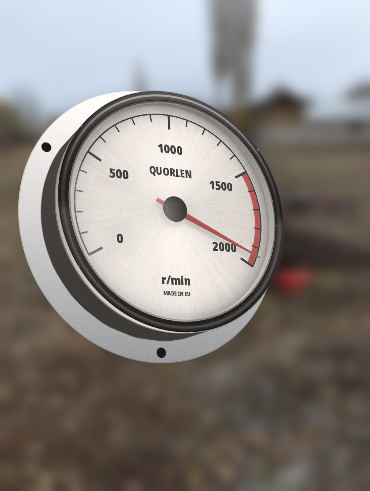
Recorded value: 1950 rpm
